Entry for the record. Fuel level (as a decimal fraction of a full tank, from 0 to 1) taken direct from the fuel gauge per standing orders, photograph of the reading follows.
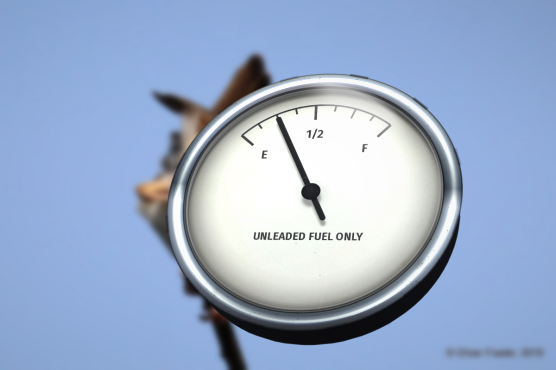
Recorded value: 0.25
